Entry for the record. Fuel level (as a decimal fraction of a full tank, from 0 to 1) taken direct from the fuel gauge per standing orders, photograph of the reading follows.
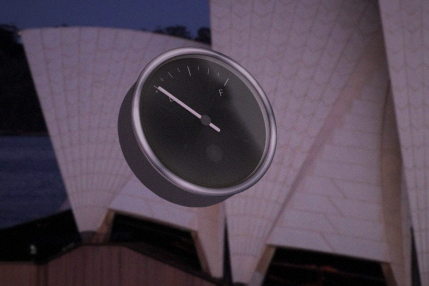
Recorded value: 0
